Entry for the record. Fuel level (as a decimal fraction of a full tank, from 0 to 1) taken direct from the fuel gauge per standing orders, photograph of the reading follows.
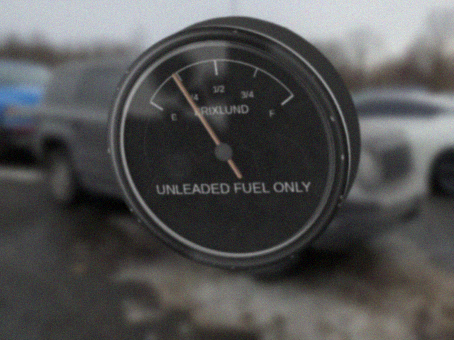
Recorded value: 0.25
